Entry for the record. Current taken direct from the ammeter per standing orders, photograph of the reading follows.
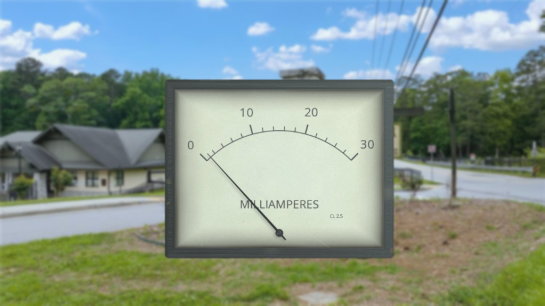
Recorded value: 1 mA
